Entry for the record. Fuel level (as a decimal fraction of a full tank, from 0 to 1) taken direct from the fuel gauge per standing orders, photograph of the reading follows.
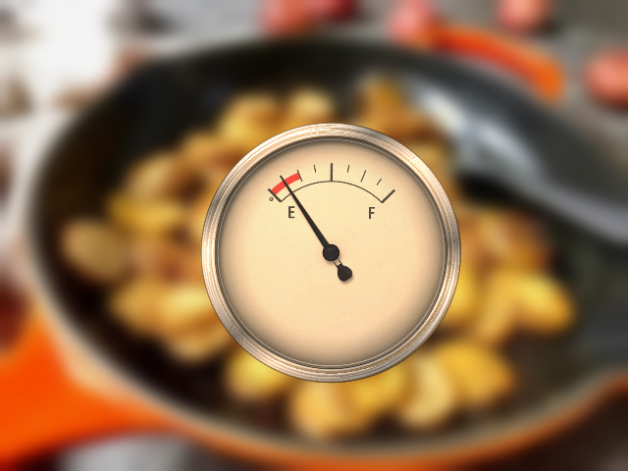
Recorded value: 0.125
